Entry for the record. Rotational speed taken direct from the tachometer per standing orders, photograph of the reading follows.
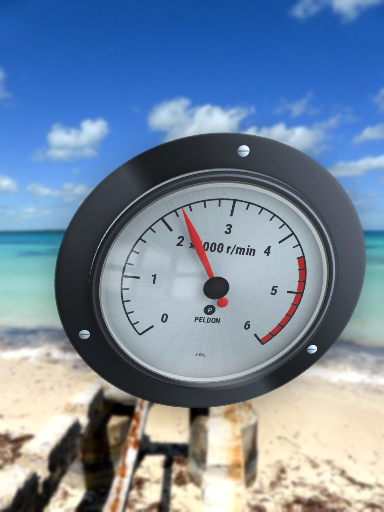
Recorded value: 2300 rpm
